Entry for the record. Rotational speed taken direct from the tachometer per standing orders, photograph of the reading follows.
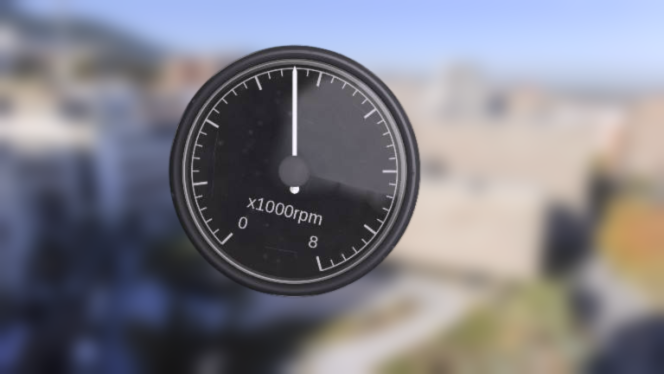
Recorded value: 3600 rpm
